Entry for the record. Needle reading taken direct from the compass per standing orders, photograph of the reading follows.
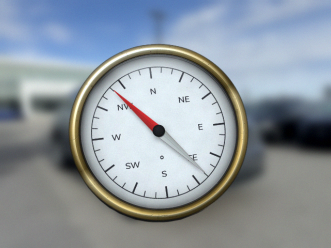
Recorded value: 320 °
